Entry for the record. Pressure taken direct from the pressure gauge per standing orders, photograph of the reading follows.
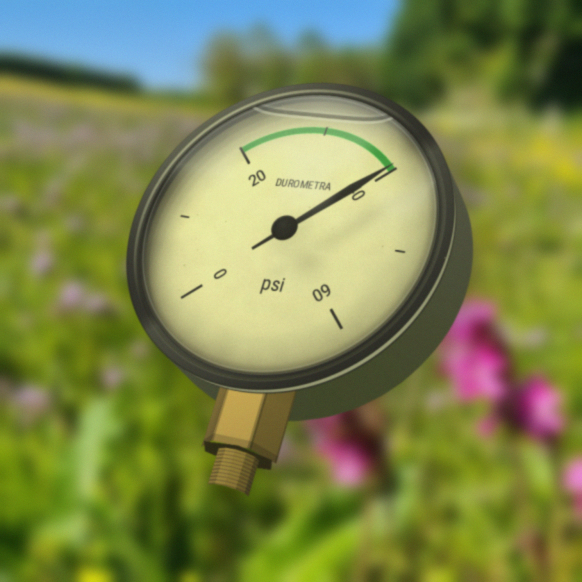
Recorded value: 40 psi
